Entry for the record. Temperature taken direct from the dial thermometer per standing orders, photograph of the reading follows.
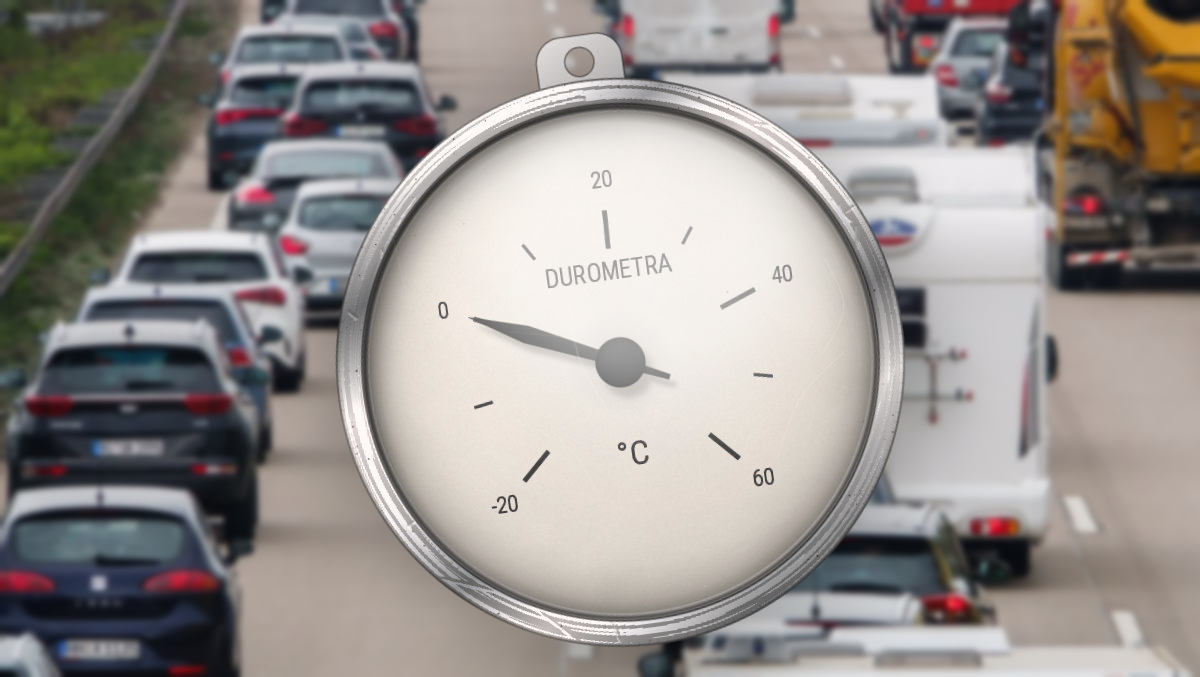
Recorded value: 0 °C
